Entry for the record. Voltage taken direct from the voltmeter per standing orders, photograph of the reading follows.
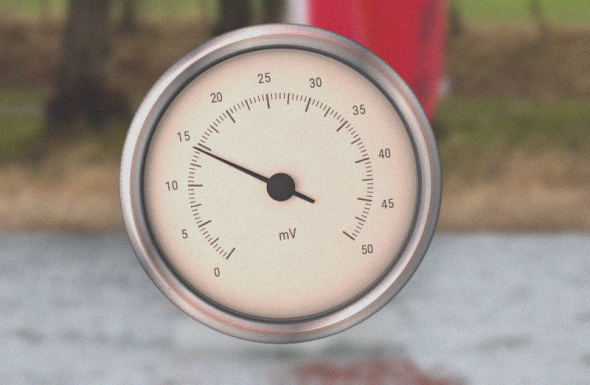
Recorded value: 14.5 mV
